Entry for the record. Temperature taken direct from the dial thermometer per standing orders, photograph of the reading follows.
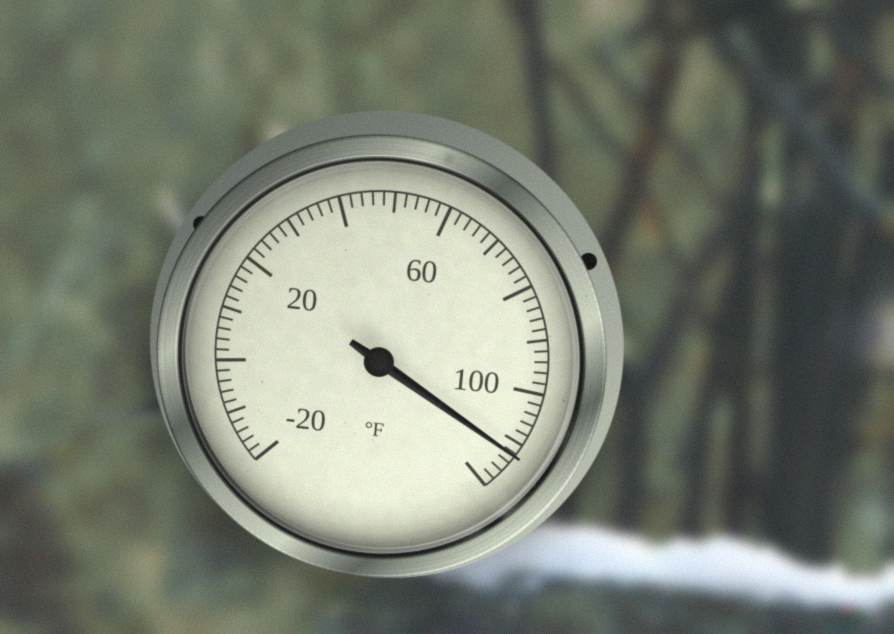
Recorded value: 112 °F
